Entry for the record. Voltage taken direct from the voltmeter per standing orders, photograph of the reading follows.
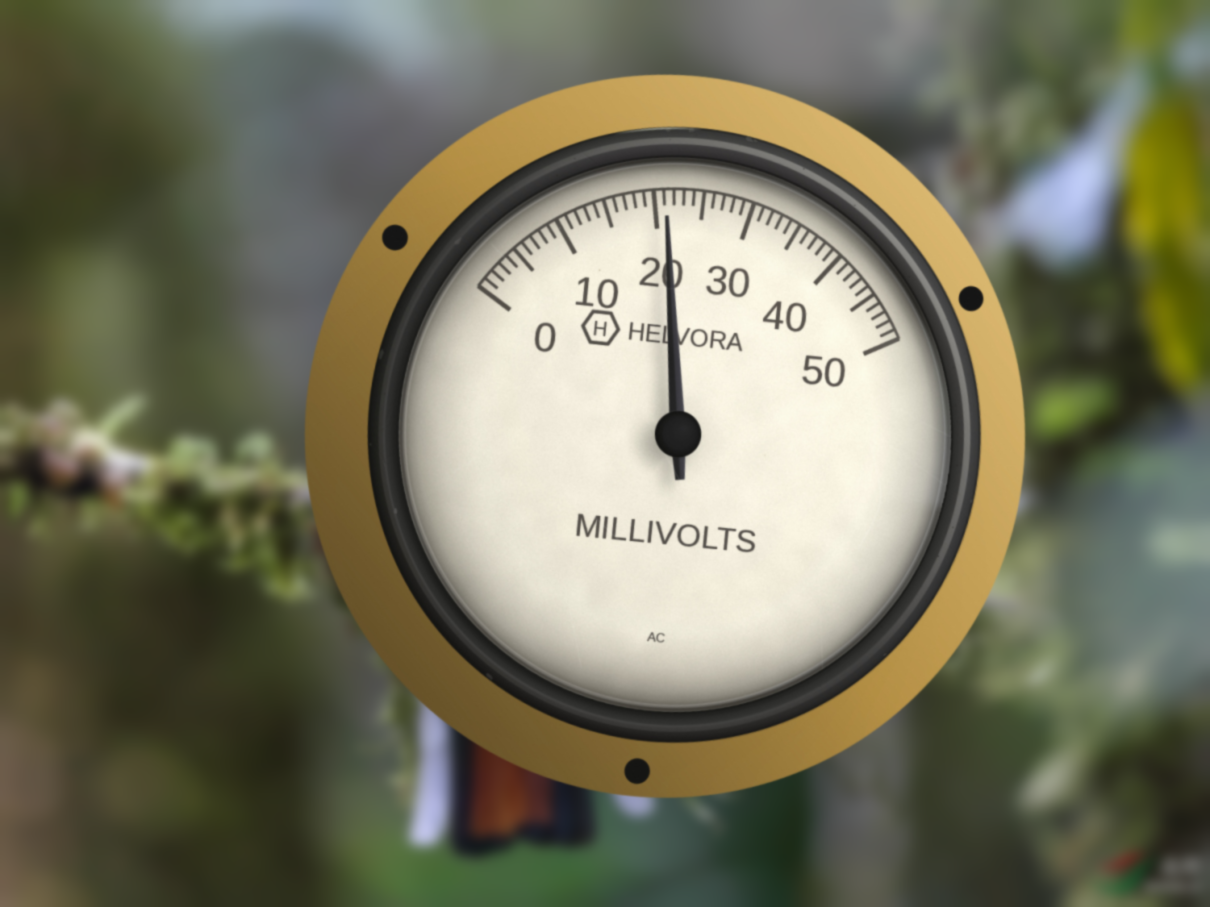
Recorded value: 21 mV
